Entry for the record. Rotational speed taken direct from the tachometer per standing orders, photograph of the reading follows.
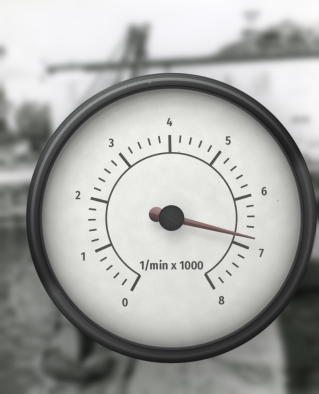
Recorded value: 6800 rpm
